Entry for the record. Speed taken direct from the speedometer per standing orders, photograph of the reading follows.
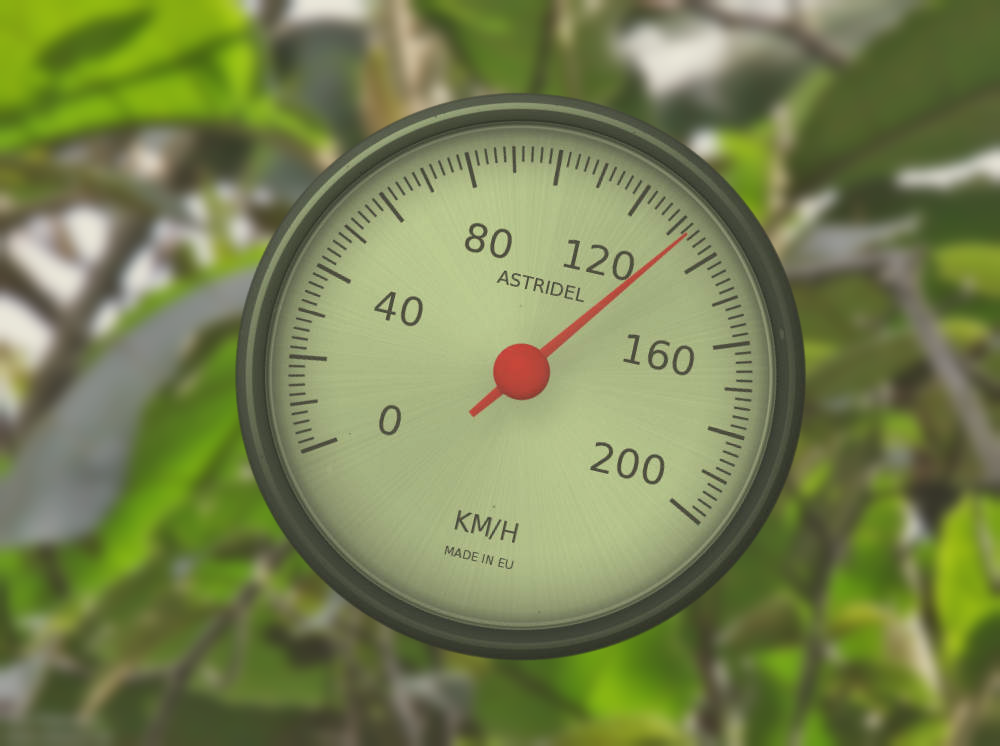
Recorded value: 133 km/h
